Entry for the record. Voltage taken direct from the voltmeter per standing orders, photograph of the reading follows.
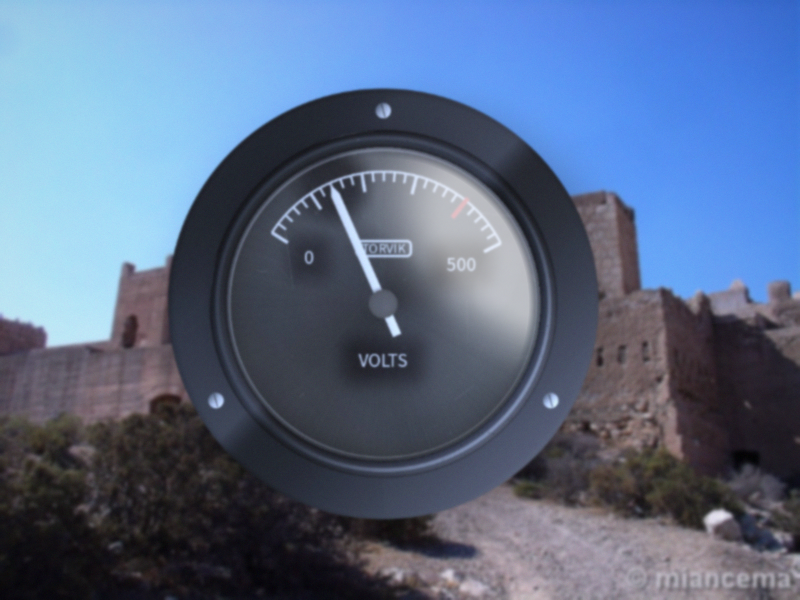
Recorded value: 140 V
